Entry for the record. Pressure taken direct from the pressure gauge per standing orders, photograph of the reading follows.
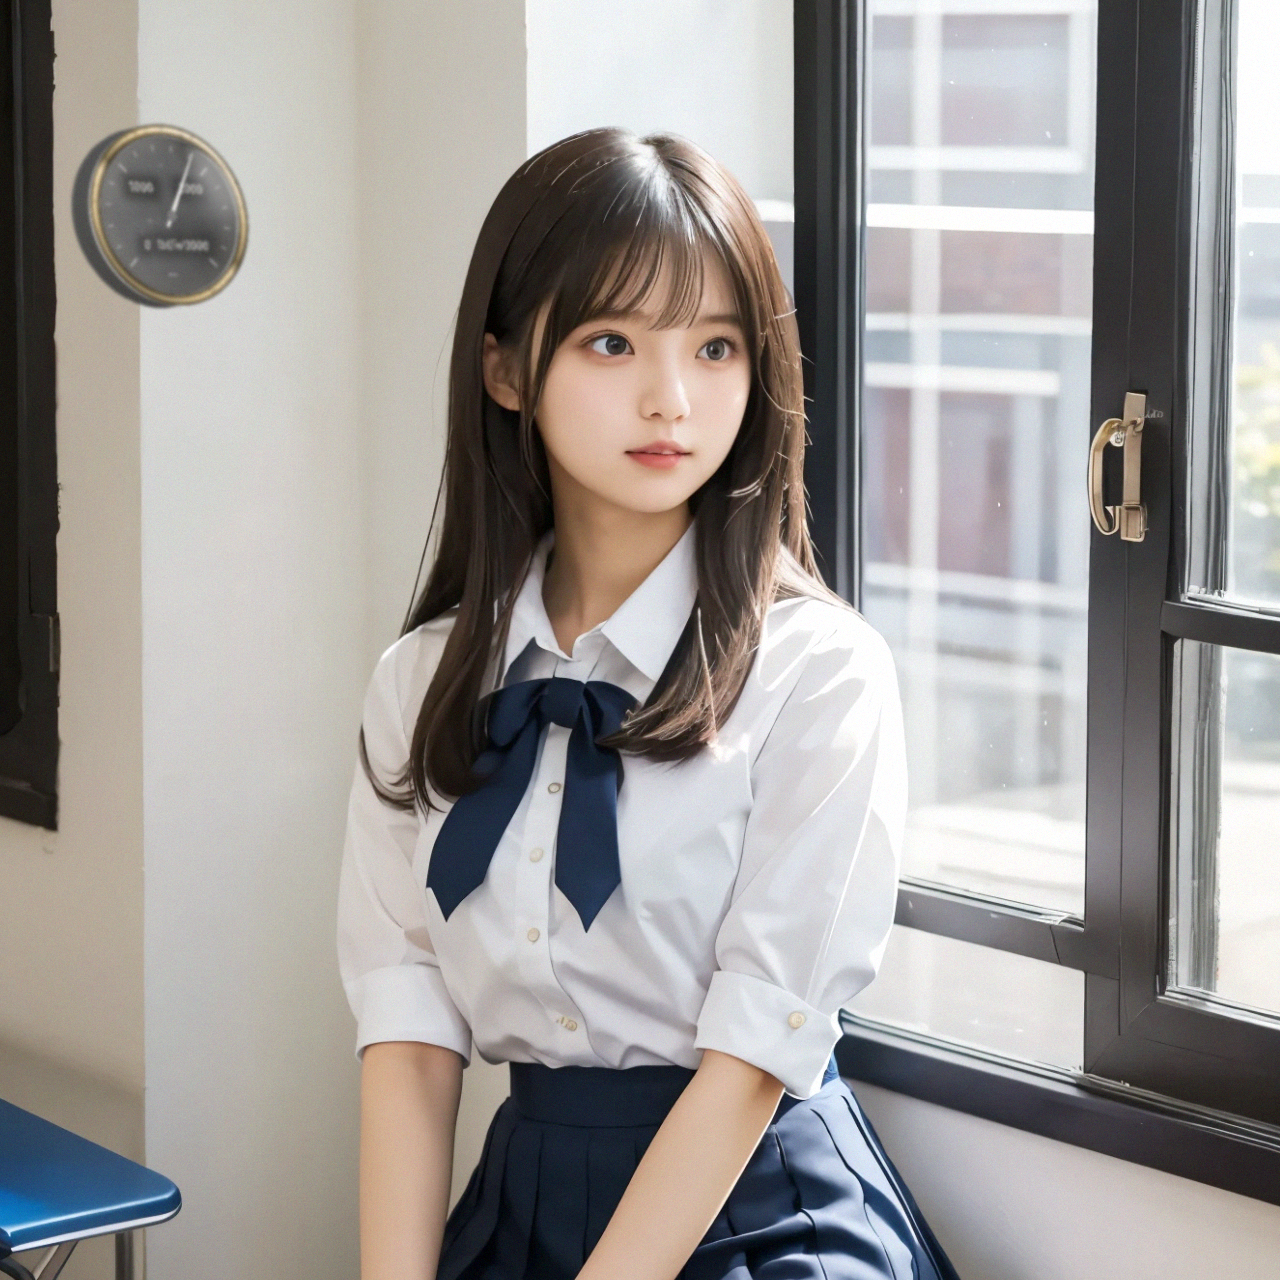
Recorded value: 1800 psi
